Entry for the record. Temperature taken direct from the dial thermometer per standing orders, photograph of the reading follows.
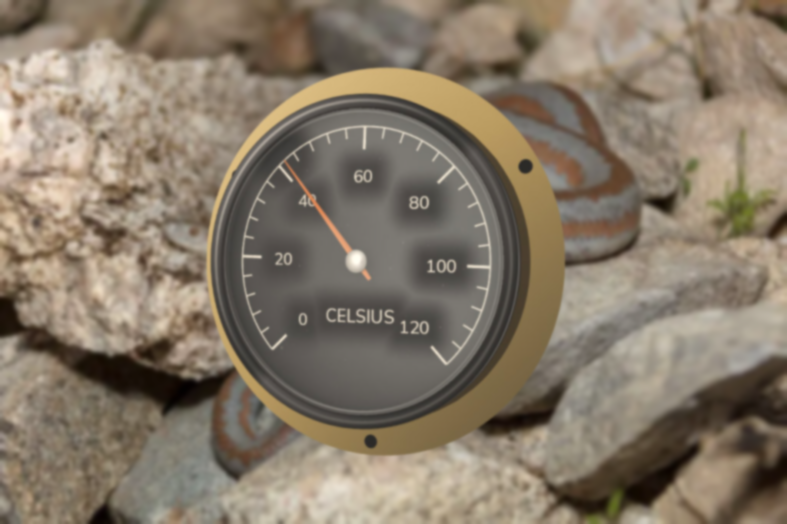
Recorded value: 42 °C
